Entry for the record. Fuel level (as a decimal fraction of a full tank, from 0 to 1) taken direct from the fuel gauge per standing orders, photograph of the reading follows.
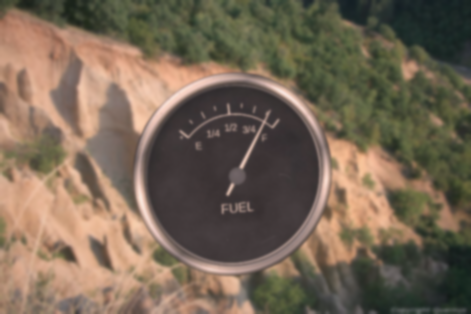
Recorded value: 0.875
